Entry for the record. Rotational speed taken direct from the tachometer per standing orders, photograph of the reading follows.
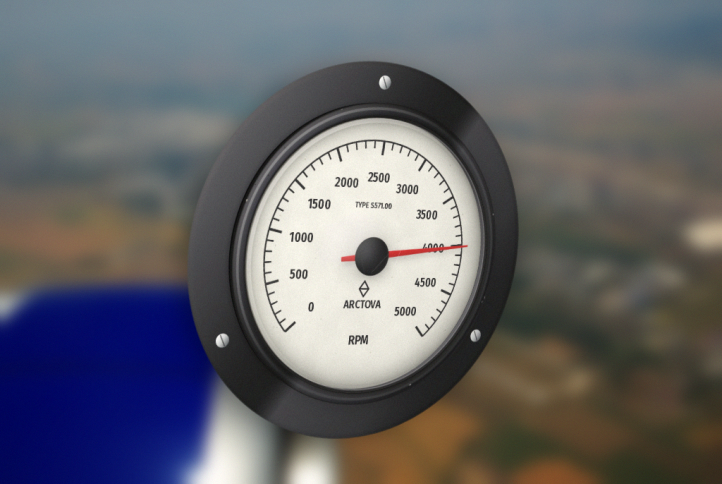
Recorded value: 4000 rpm
